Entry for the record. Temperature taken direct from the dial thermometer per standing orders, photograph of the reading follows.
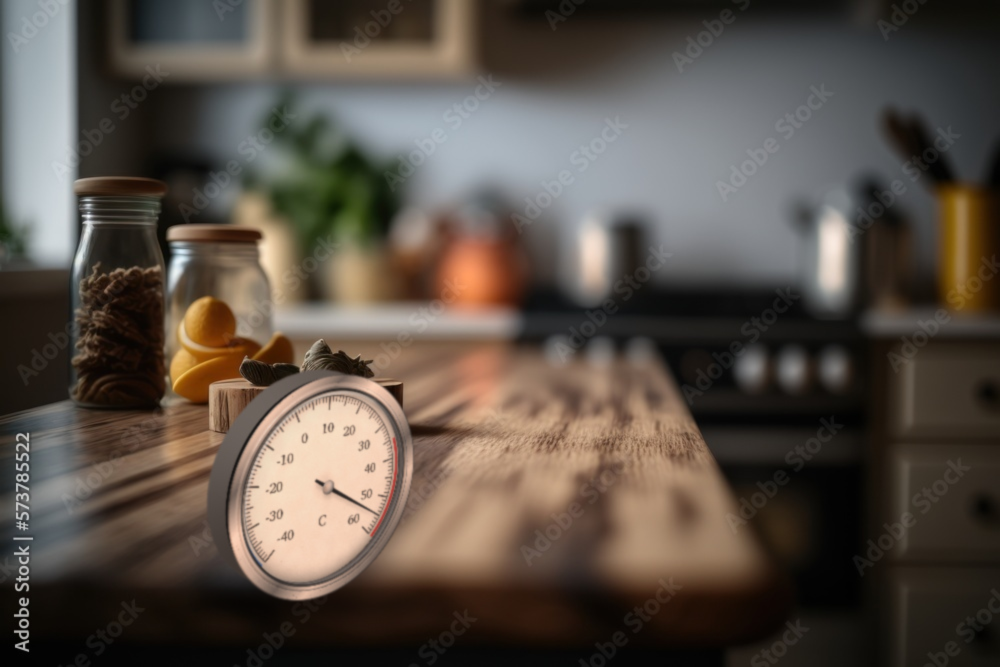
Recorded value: 55 °C
